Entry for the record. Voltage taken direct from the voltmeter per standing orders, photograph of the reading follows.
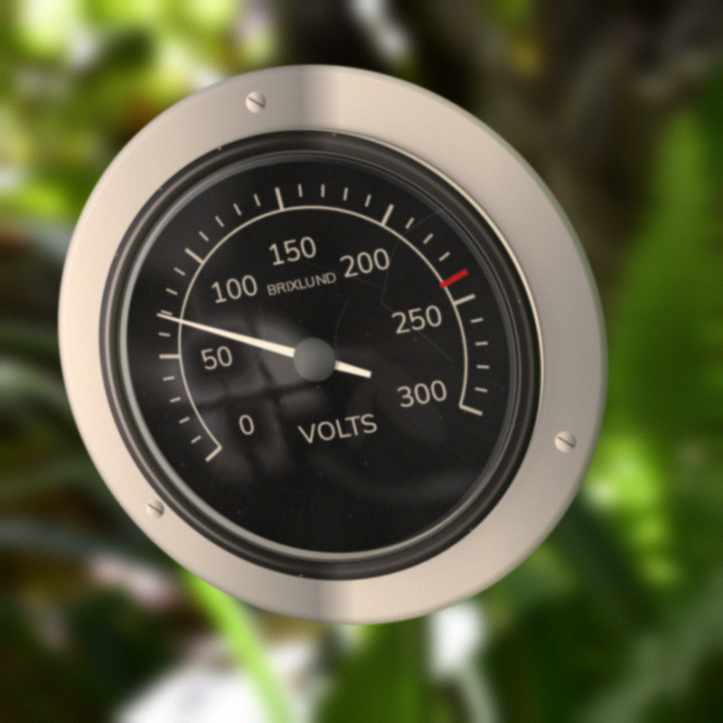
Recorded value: 70 V
